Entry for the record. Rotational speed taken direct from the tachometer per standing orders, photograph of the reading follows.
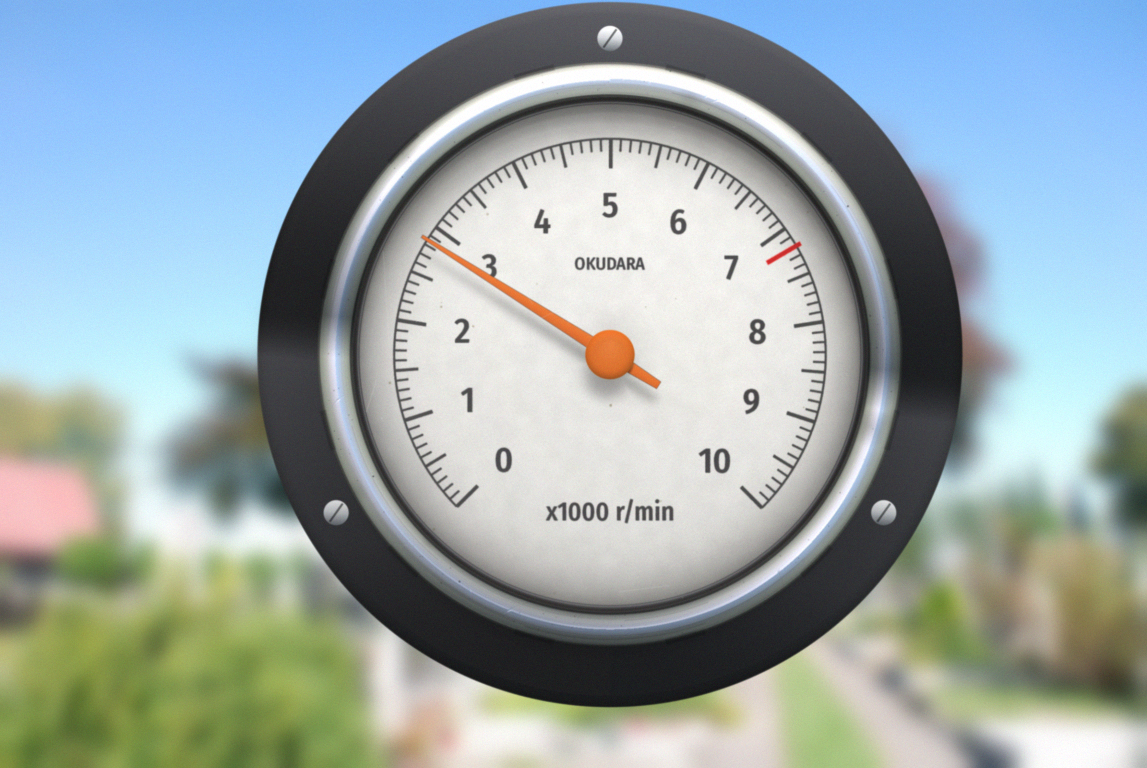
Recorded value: 2850 rpm
